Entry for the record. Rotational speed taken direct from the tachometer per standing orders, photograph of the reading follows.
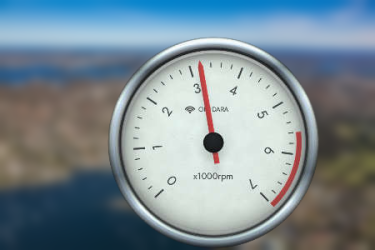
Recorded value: 3200 rpm
